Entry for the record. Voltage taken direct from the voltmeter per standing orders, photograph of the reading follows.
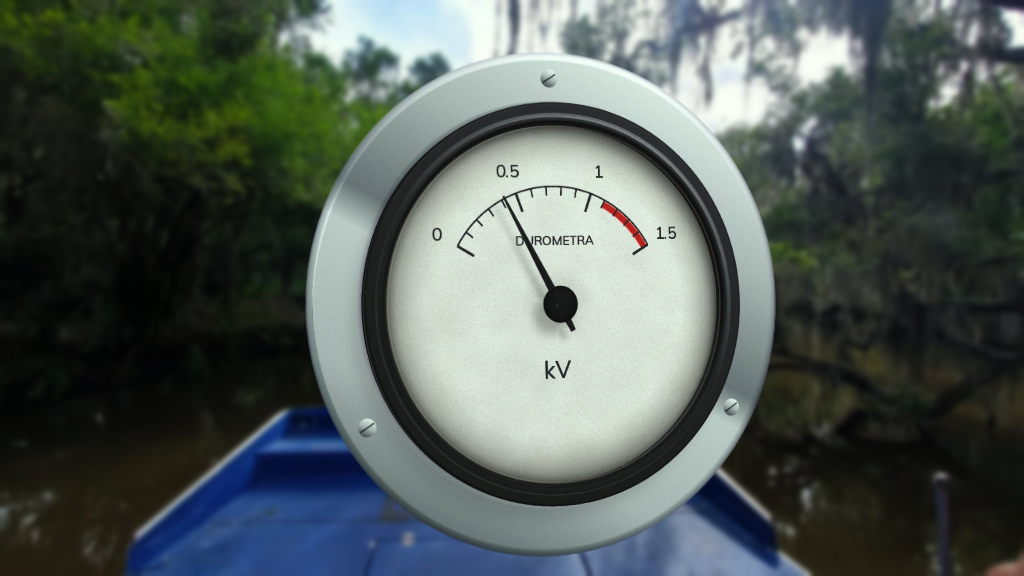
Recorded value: 0.4 kV
